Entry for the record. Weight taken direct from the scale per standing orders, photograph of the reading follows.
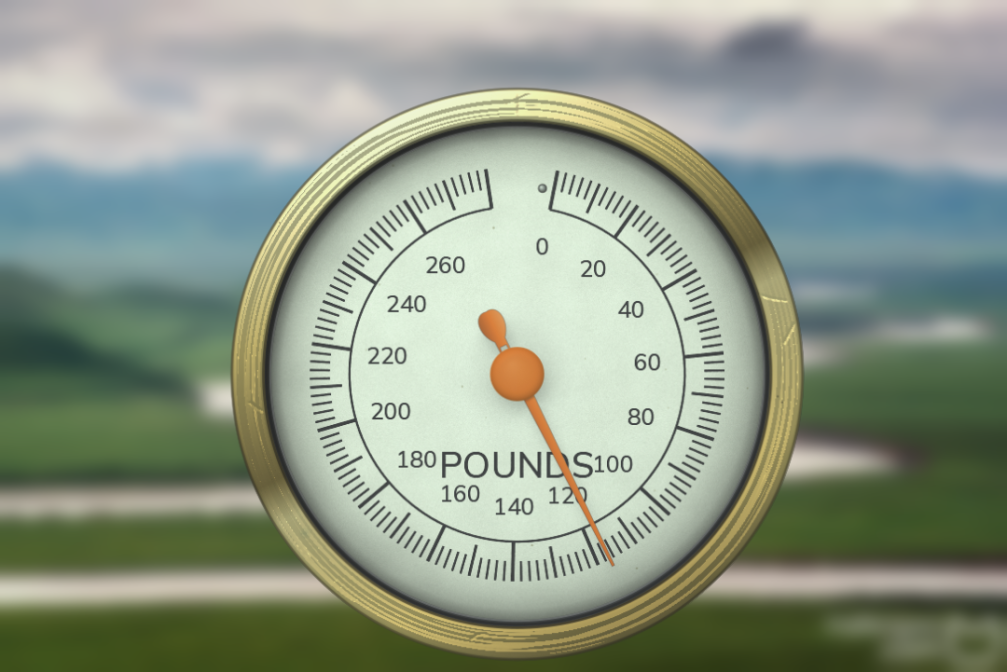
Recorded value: 117 lb
